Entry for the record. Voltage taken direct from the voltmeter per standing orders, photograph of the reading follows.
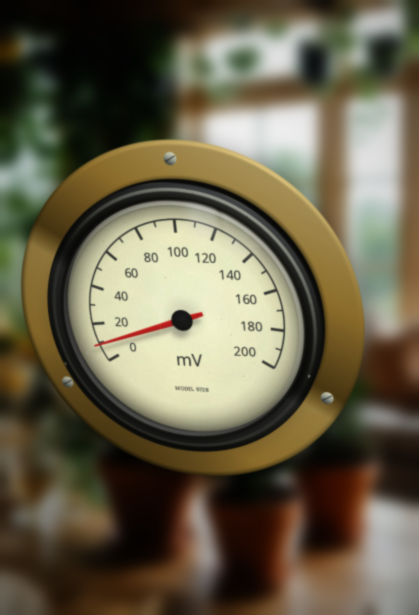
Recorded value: 10 mV
